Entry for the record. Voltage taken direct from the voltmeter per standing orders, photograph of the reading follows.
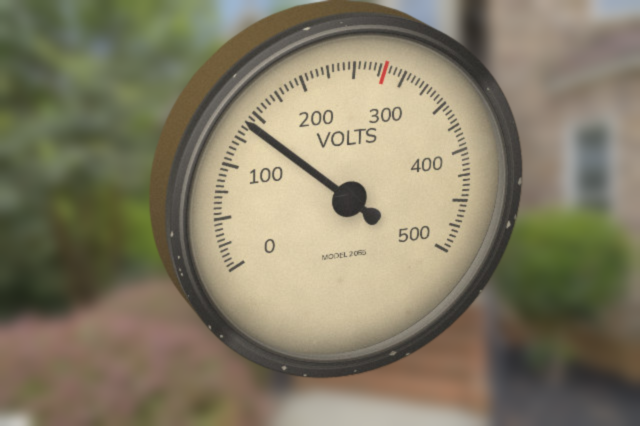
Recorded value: 140 V
